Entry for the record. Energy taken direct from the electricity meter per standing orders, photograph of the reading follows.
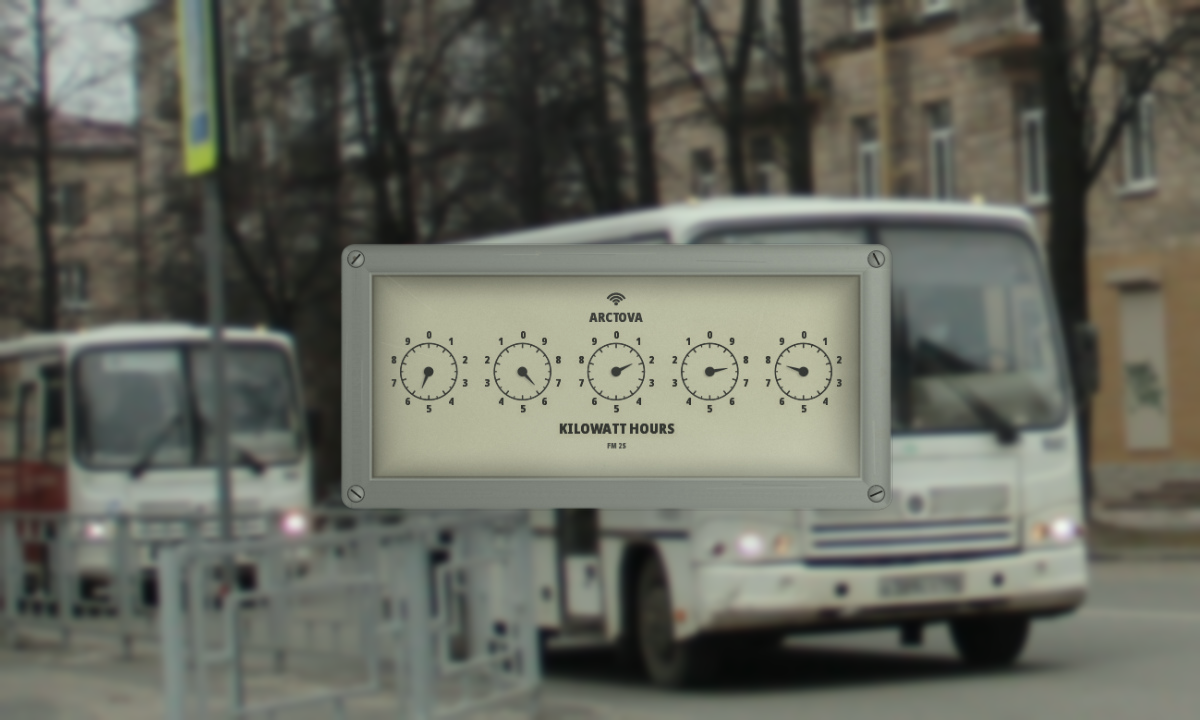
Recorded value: 56178 kWh
